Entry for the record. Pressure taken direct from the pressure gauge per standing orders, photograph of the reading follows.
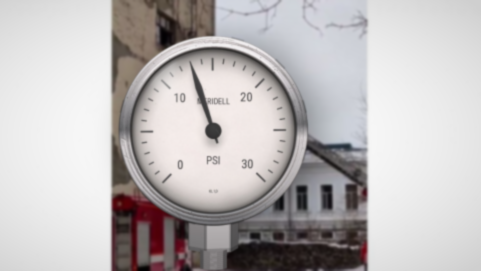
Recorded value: 13 psi
